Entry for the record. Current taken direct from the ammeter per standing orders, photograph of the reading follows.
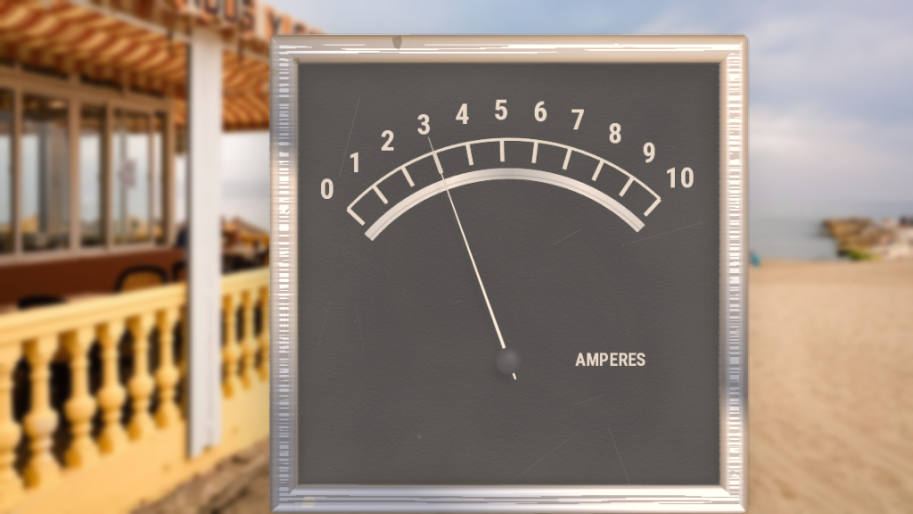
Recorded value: 3 A
